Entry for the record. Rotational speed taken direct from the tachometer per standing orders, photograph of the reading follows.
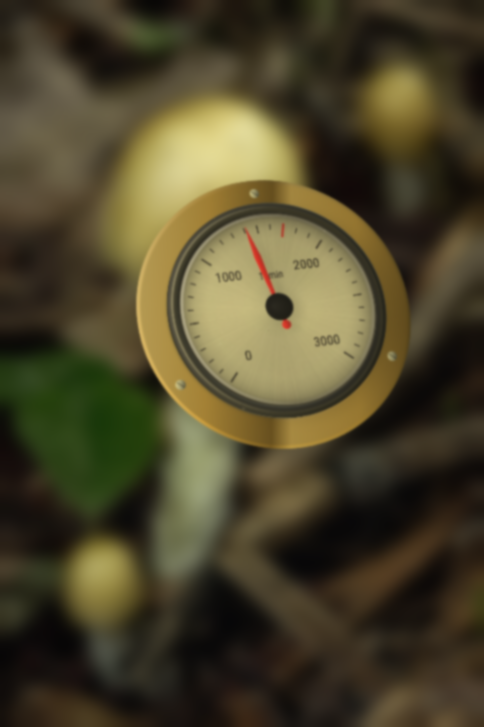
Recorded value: 1400 rpm
